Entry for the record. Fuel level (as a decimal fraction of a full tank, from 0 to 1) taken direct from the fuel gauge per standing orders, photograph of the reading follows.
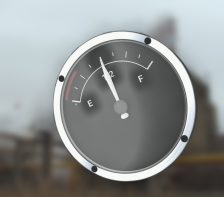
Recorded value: 0.5
